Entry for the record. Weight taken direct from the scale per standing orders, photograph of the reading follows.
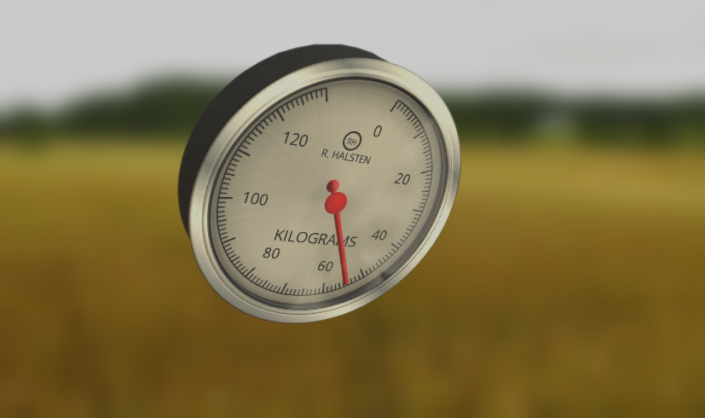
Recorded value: 55 kg
